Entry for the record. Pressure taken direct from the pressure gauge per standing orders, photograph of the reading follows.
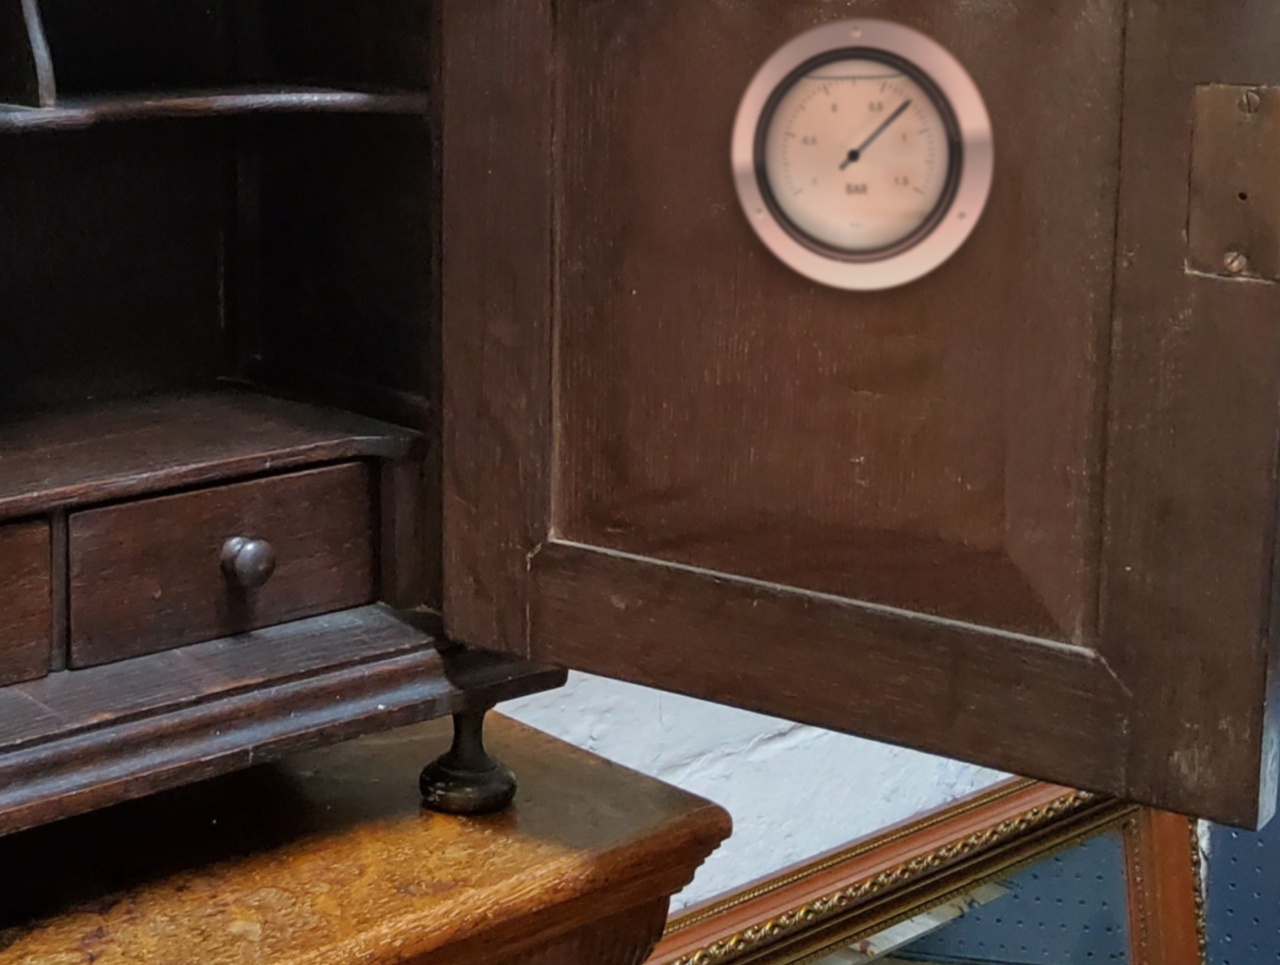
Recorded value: 0.75 bar
